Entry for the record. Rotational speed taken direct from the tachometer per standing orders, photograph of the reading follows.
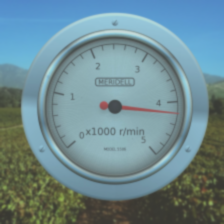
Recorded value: 4200 rpm
